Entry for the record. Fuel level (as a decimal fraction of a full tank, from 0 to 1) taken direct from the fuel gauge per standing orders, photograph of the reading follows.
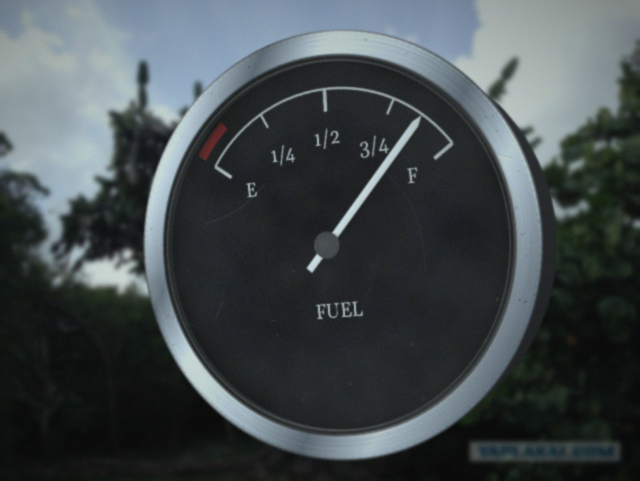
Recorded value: 0.875
